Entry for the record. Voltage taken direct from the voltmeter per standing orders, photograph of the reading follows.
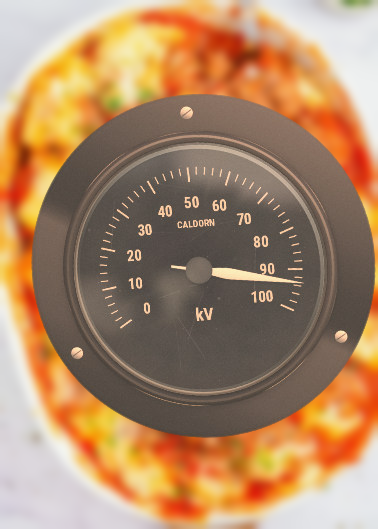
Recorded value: 93 kV
